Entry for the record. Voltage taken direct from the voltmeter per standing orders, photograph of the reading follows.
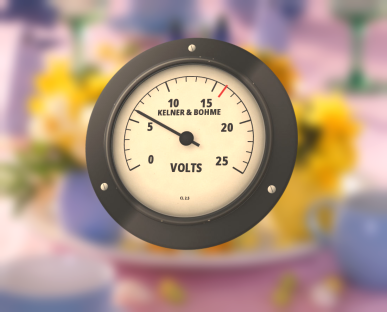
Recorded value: 6 V
